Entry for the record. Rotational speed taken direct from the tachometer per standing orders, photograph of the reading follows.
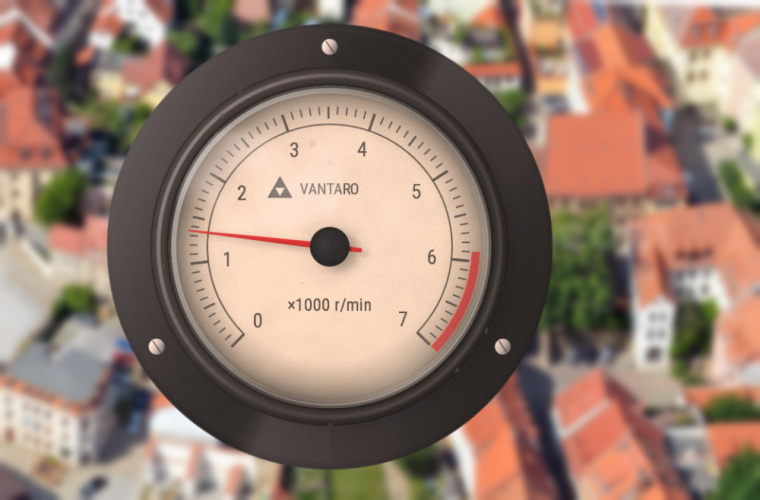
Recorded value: 1350 rpm
